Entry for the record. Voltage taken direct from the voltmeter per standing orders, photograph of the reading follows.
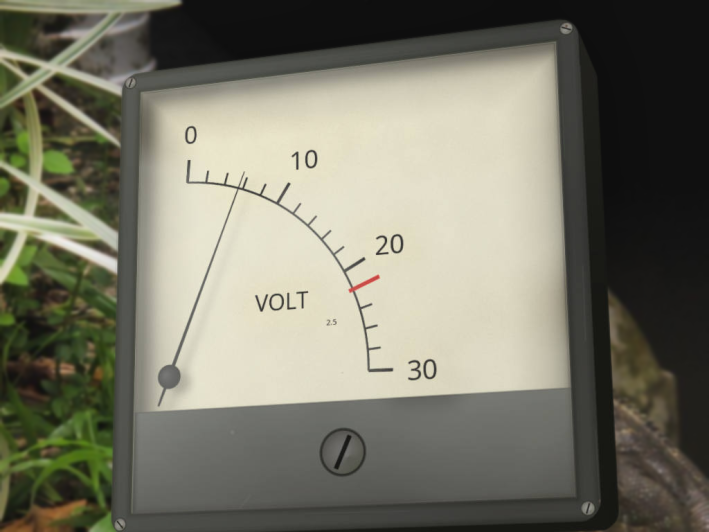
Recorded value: 6 V
